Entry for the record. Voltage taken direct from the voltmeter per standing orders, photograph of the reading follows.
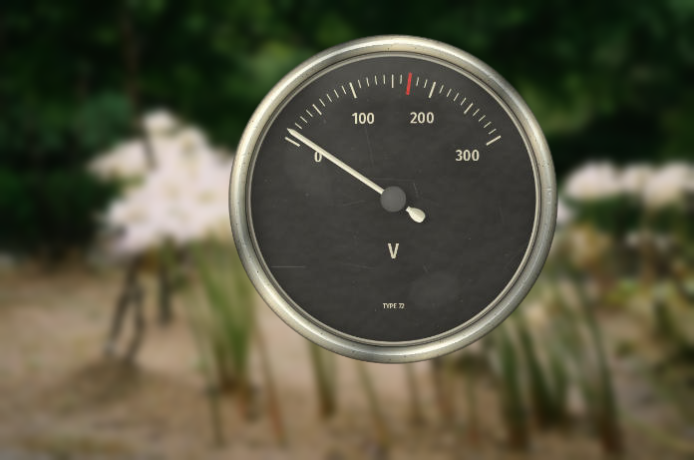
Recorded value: 10 V
